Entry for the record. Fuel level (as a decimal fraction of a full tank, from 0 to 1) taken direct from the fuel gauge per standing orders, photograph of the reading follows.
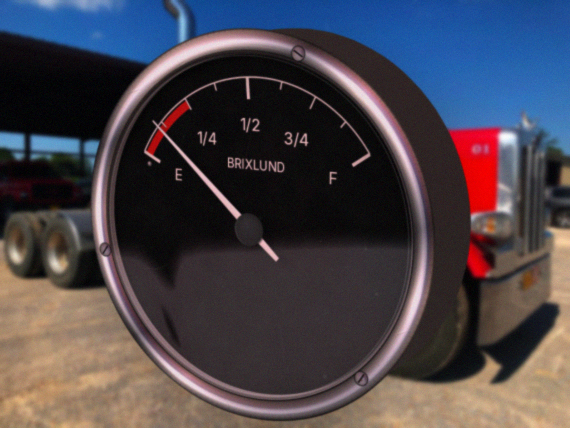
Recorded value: 0.125
